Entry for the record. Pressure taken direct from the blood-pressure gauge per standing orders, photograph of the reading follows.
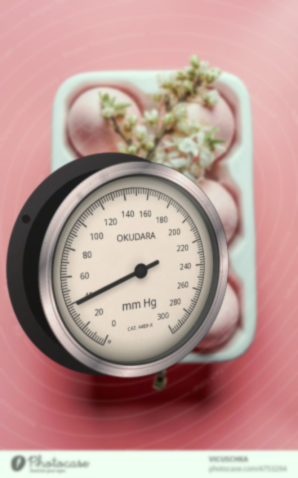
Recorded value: 40 mmHg
